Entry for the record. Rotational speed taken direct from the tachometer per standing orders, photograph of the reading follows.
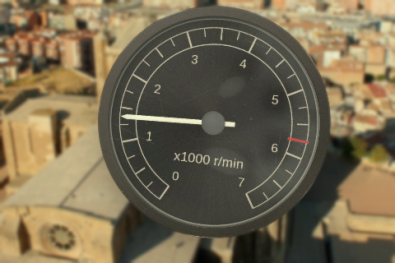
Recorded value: 1375 rpm
